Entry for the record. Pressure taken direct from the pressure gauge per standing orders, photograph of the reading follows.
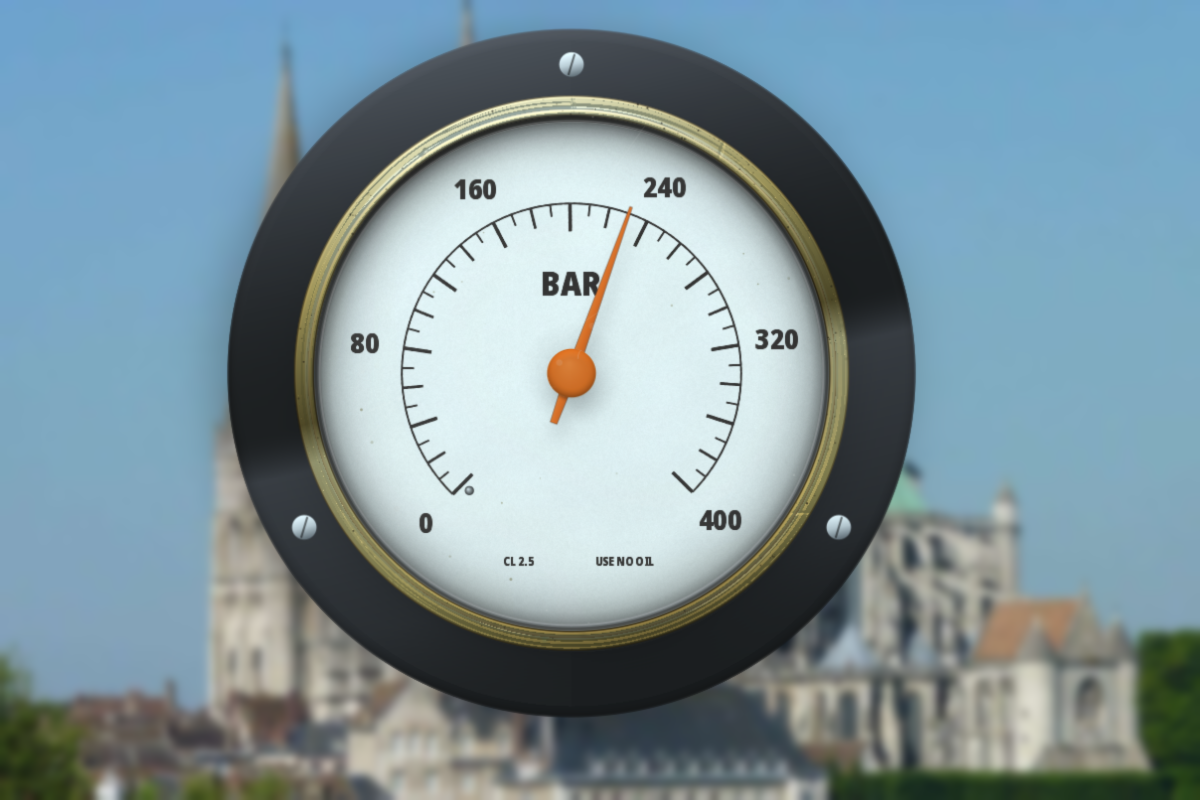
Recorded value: 230 bar
